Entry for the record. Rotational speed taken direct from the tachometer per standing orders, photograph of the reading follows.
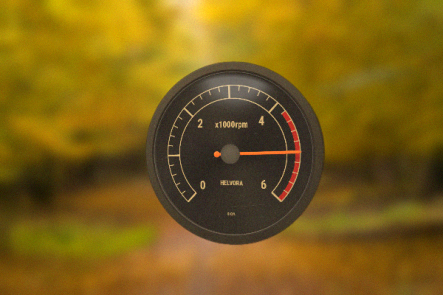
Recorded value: 5000 rpm
